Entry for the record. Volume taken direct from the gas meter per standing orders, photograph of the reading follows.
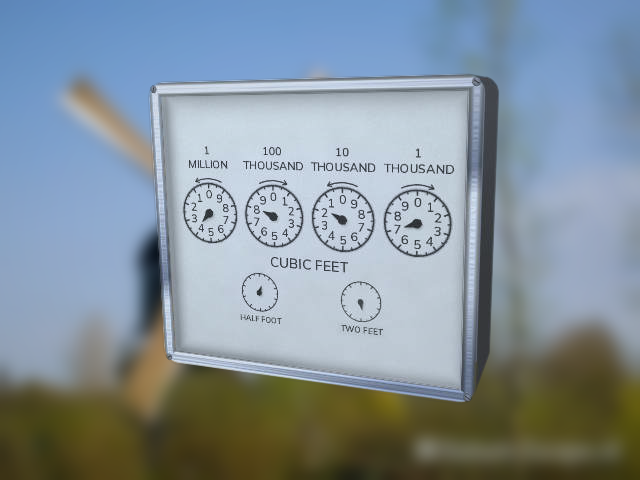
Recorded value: 381700 ft³
